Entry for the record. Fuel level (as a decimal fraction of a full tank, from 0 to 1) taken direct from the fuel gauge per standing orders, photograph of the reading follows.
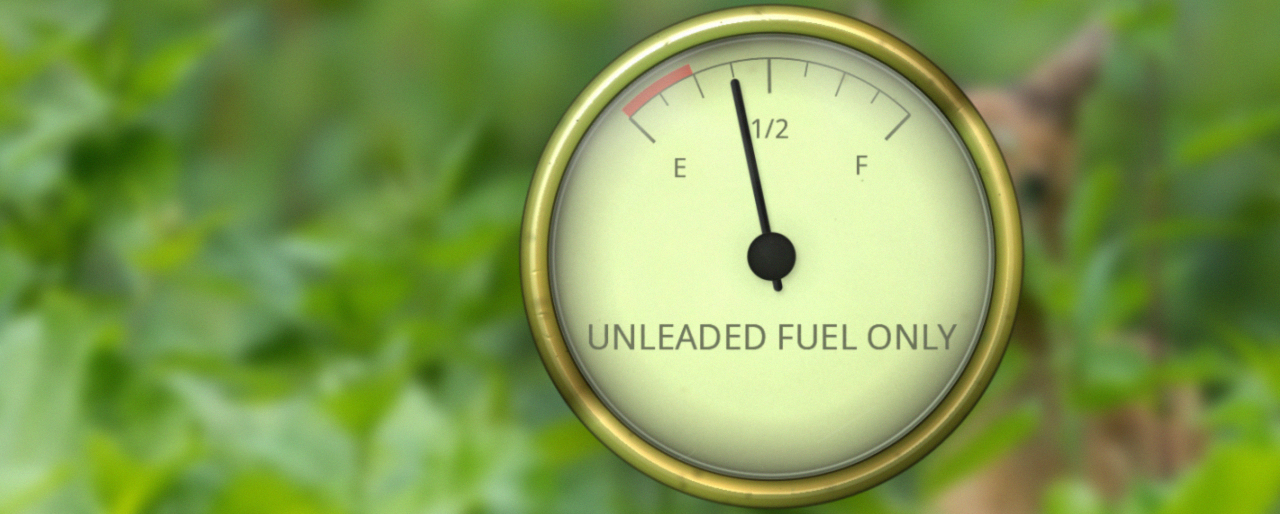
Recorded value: 0.375
